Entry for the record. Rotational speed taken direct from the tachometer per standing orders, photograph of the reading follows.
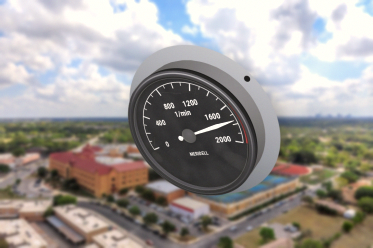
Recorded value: 1750 rpm
